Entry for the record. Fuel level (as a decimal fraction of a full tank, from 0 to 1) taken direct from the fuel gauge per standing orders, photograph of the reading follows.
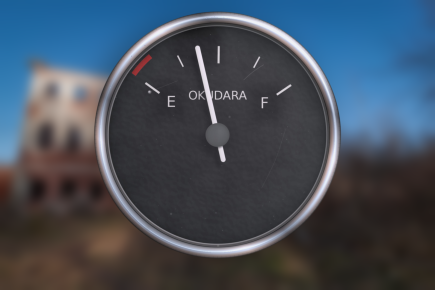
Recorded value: 0.375
